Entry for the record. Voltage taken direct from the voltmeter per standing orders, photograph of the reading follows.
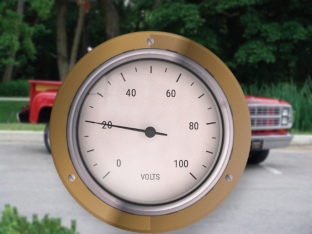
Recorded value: 20 V
